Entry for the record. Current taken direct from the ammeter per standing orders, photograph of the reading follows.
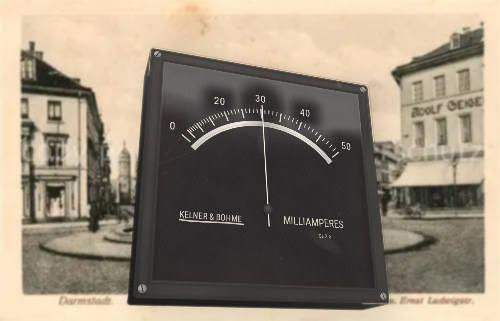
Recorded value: 30 mA
